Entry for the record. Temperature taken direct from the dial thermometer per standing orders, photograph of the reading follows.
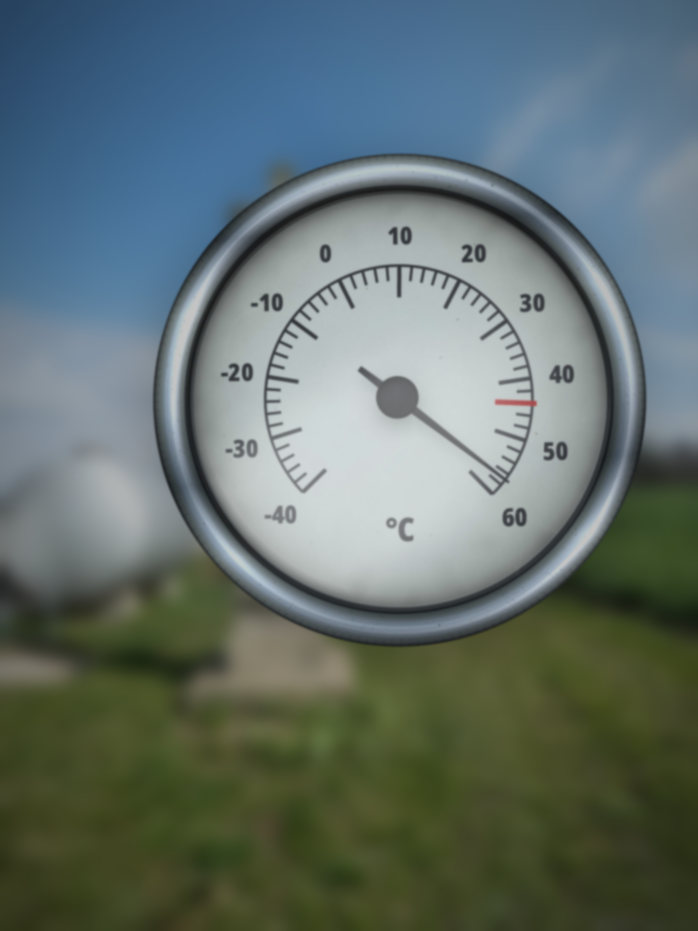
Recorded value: 57 °C
